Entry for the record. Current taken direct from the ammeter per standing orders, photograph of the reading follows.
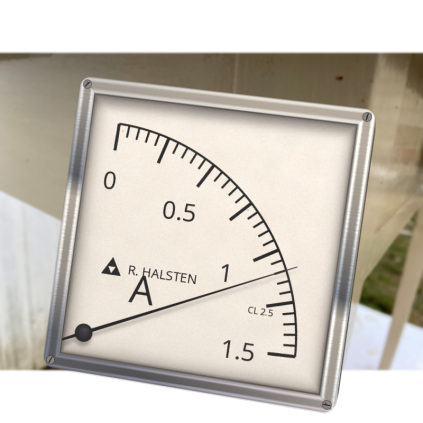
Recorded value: 1.1 A
